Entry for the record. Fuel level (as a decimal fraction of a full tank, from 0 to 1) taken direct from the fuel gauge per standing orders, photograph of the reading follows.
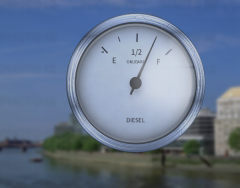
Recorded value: 0.75
